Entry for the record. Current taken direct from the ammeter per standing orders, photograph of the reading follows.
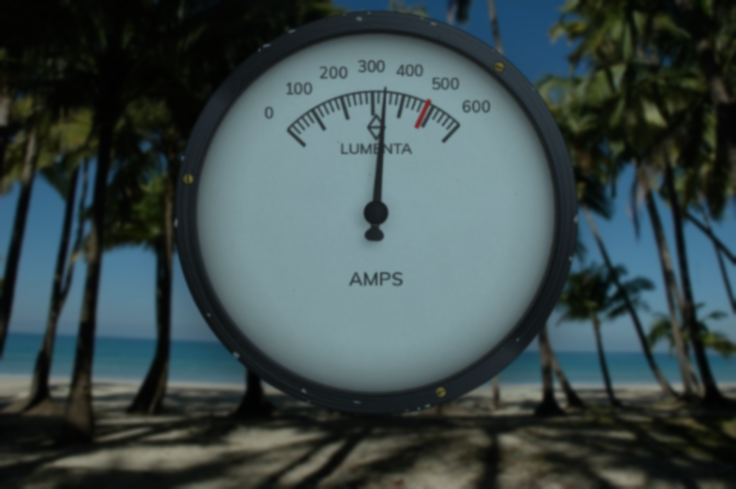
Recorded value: 340 A
